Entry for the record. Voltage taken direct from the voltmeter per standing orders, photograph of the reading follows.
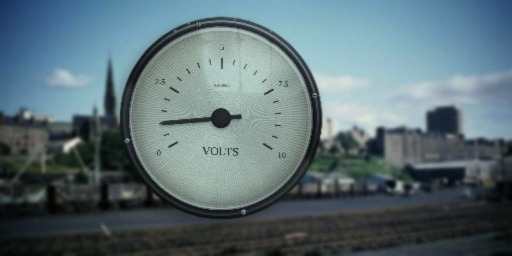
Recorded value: 1 V
